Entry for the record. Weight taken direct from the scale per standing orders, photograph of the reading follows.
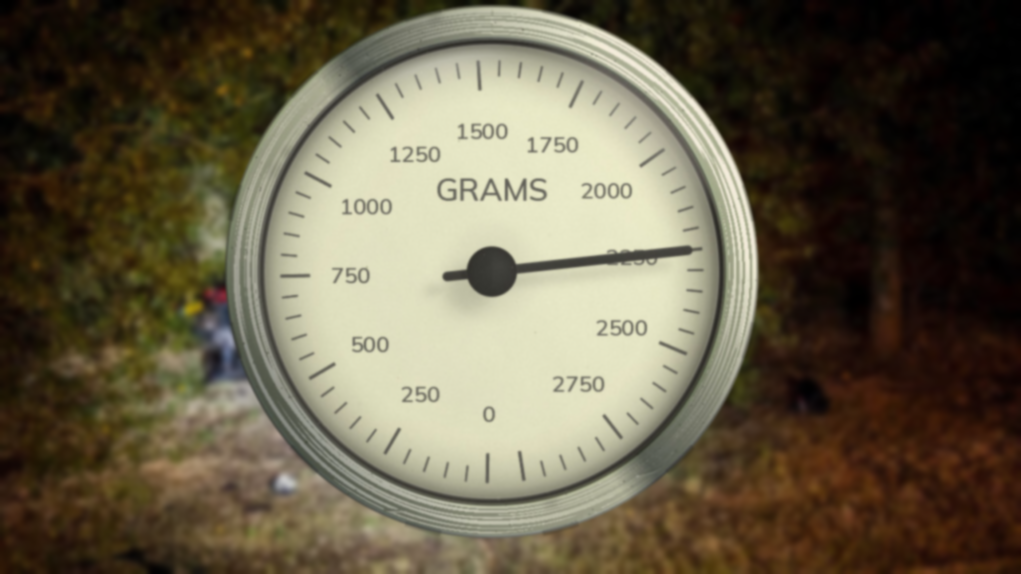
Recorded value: 2250 g
